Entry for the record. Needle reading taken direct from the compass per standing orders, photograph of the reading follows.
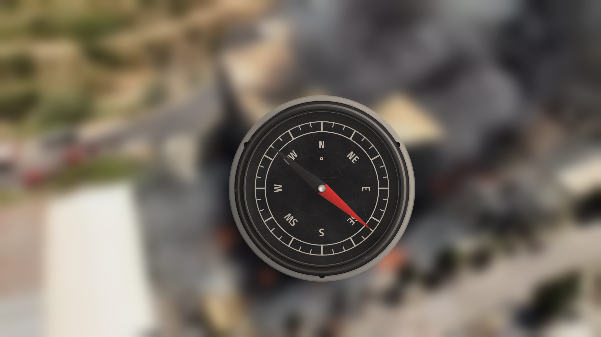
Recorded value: 130 °
